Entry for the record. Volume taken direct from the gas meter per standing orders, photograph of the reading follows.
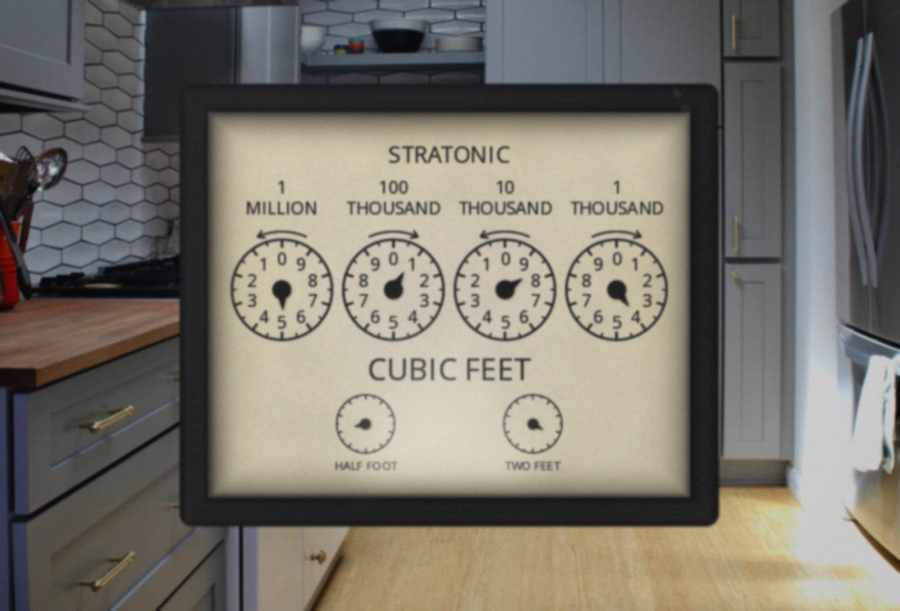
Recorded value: 508400 ft³
